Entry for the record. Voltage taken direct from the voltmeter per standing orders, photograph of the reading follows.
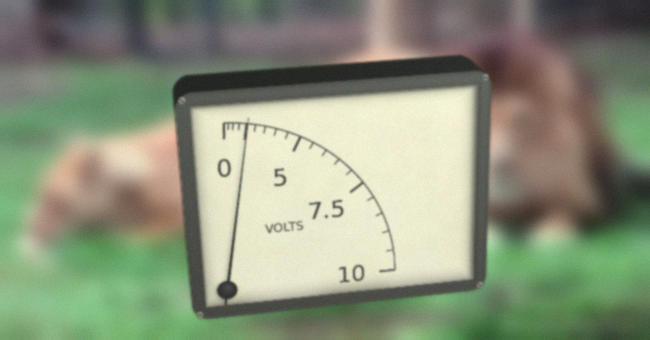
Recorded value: 2.5 V
